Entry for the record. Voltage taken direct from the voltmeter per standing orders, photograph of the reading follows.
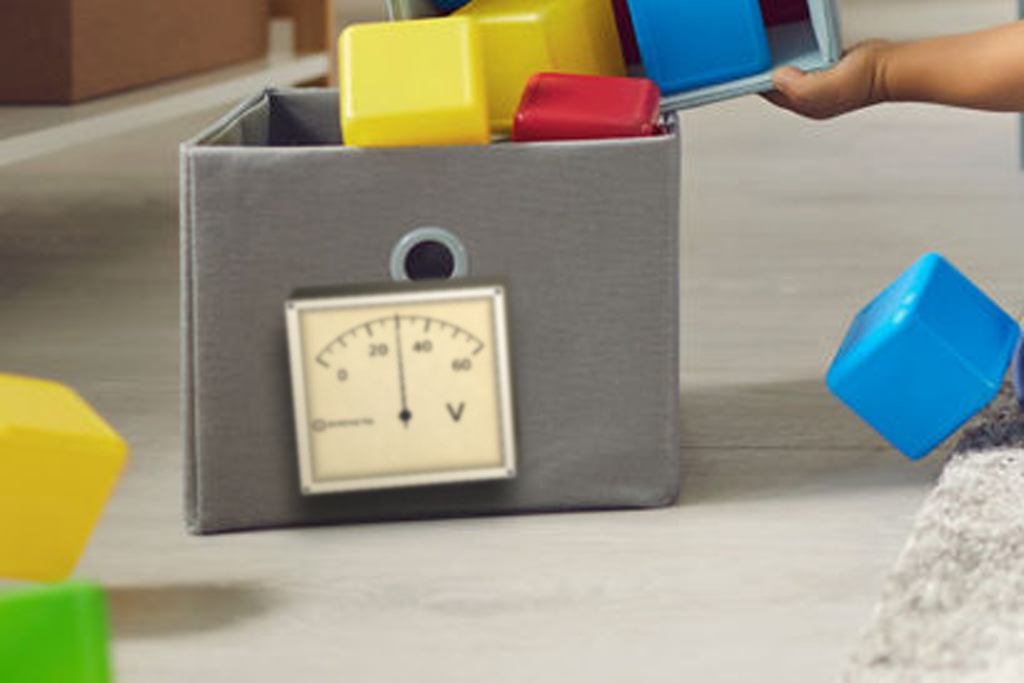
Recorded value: 30 V
